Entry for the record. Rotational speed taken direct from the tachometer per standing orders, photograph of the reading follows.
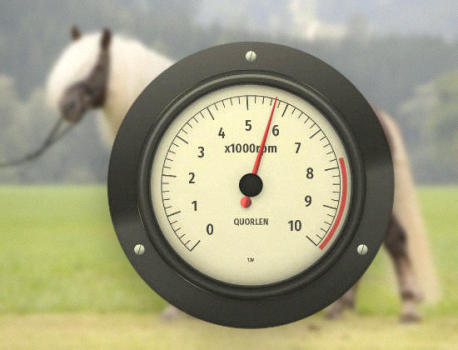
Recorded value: 5700 rpm
